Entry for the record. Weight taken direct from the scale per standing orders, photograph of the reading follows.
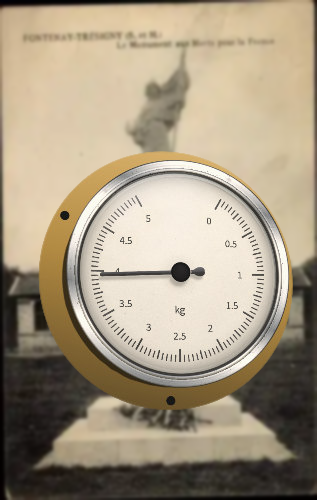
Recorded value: 3.95 kg
